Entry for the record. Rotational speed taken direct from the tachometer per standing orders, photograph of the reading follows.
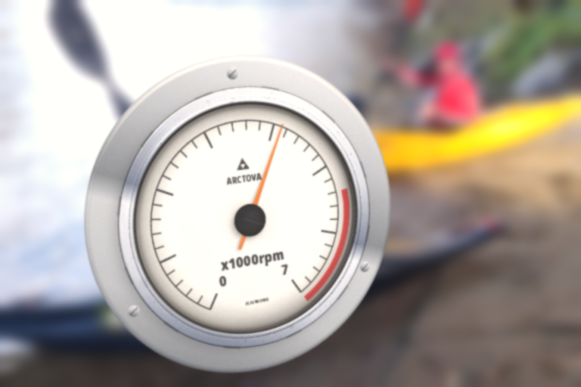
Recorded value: 4100 rpm
